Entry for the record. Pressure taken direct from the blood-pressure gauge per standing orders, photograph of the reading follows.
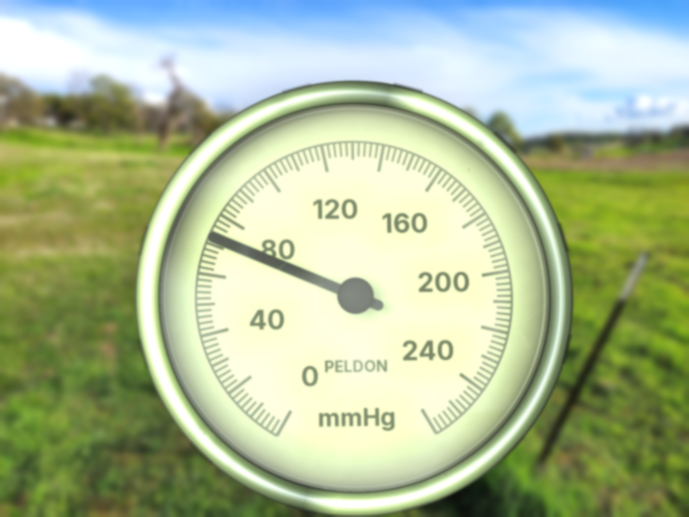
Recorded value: 72 mmHg
